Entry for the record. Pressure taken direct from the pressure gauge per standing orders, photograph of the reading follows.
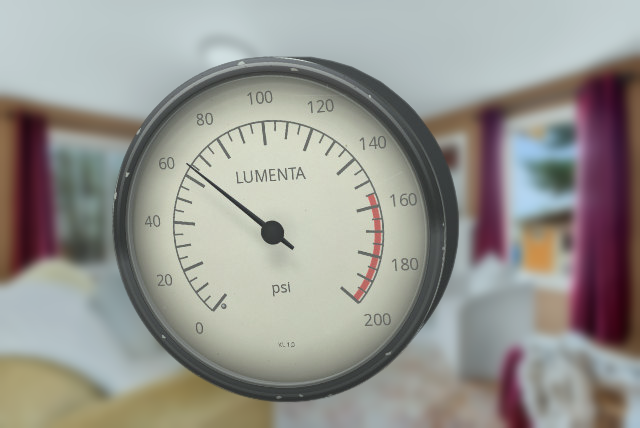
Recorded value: 65 psi
